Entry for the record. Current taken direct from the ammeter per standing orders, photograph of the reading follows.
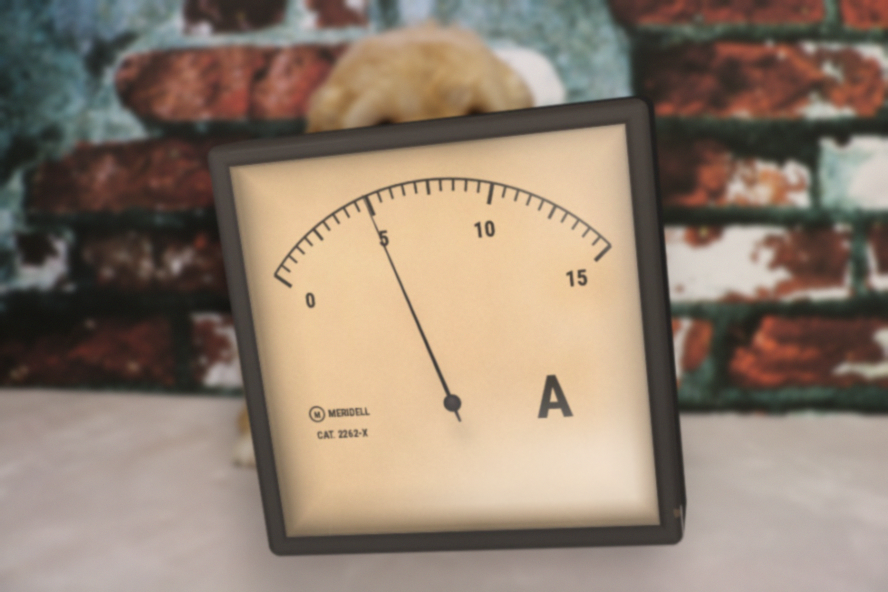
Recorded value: 5 A
